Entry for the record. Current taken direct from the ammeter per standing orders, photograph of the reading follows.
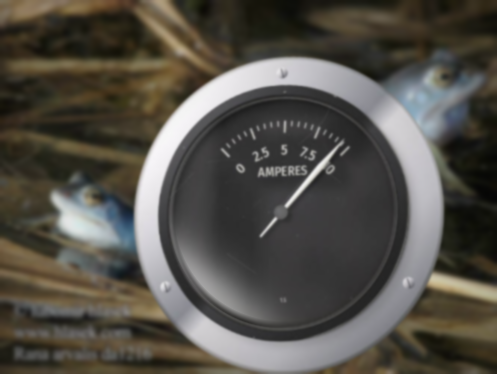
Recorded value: 9.5 A
